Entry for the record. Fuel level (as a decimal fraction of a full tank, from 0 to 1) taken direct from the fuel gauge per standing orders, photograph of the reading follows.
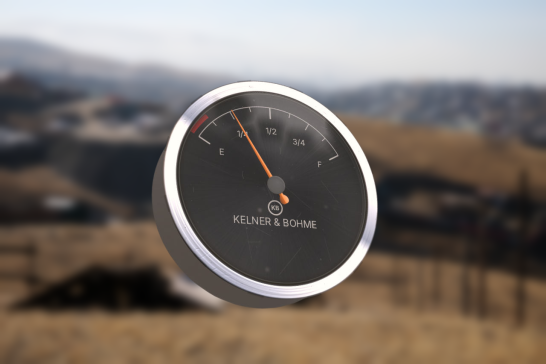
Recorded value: 0.25
